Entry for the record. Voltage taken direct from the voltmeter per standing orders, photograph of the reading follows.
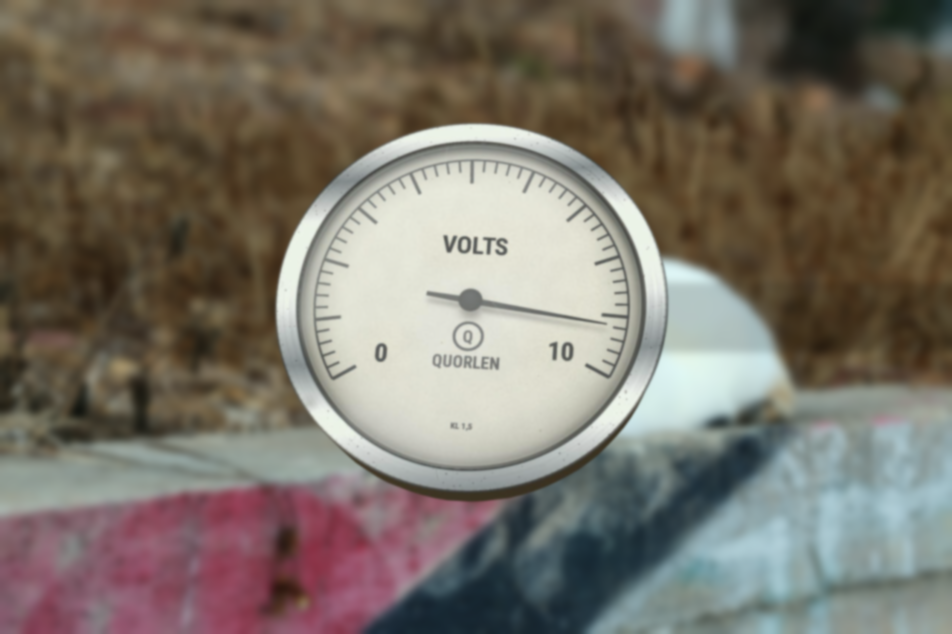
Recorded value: 9.2 V
